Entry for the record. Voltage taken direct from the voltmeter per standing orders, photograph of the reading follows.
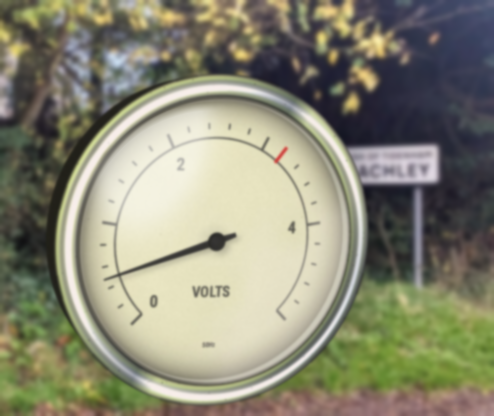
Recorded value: 0.5 V
